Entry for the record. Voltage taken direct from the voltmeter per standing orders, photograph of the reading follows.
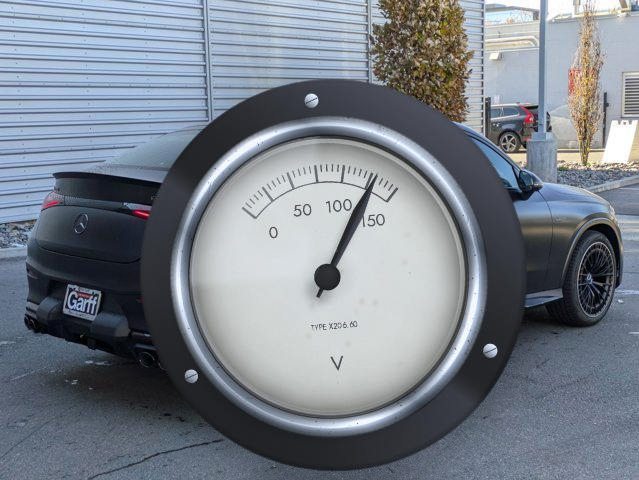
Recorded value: 130 V
